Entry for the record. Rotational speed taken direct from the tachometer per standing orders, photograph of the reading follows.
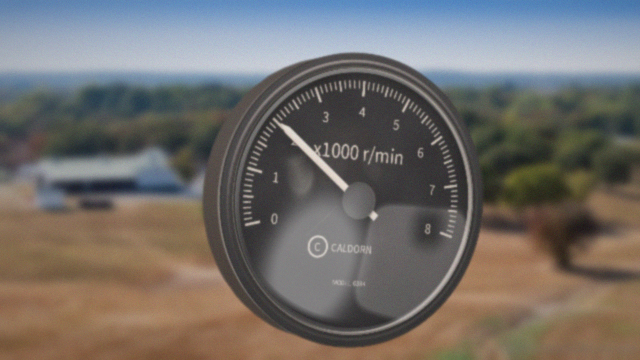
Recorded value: 2000 rpm
